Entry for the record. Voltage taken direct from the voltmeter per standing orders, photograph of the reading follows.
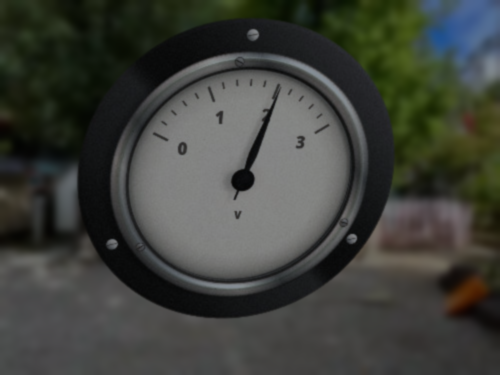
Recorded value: 2 V
